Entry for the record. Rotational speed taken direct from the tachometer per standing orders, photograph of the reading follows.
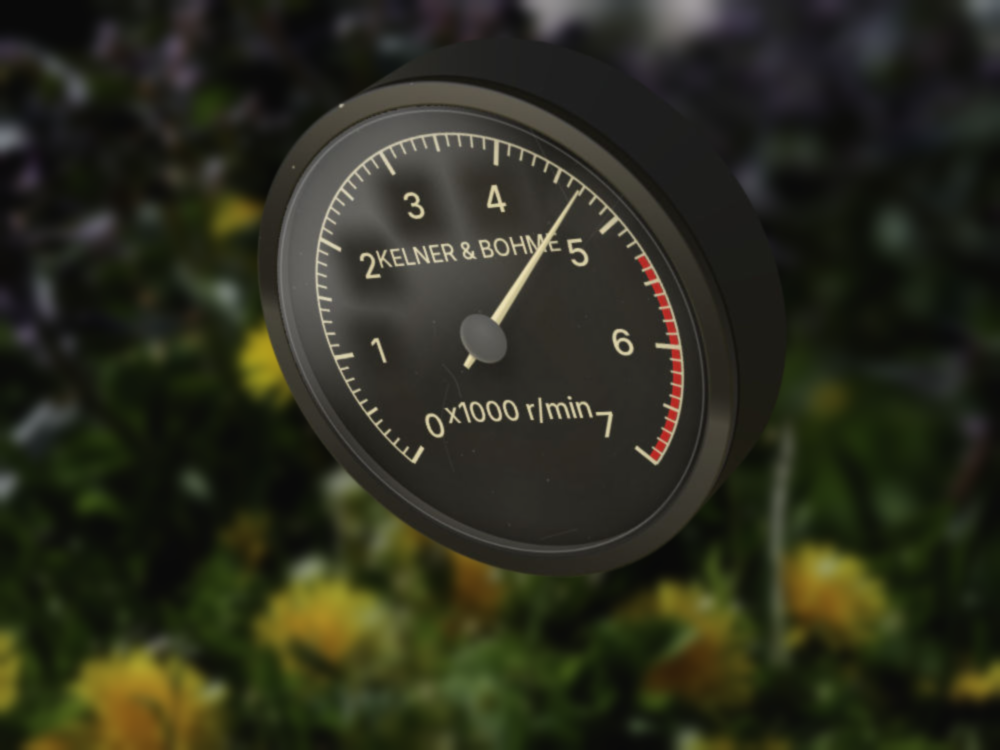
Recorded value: 4700 rpm
